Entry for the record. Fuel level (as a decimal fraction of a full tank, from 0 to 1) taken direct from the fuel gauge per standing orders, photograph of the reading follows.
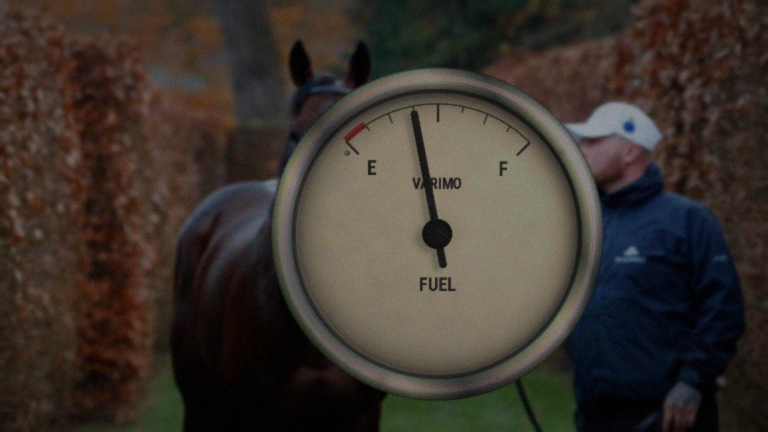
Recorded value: 0.375
